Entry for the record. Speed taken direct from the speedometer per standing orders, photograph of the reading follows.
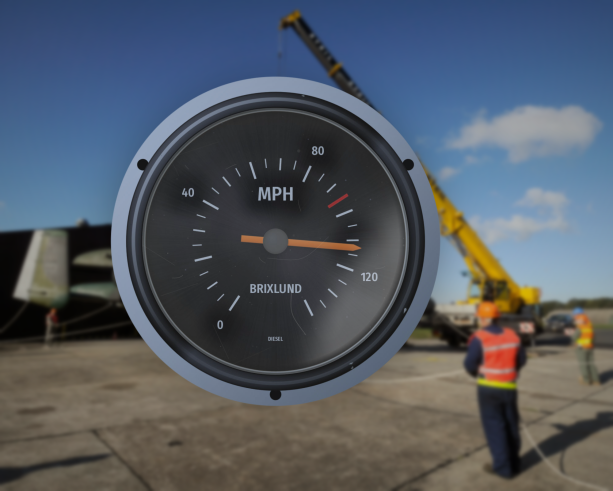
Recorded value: 112.5 mph
